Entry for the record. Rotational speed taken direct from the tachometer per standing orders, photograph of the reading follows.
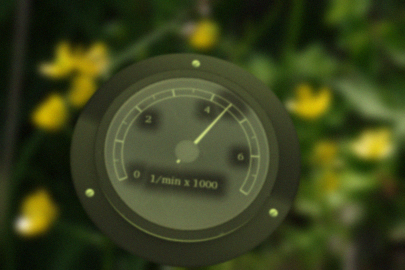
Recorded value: 4500 rpm
